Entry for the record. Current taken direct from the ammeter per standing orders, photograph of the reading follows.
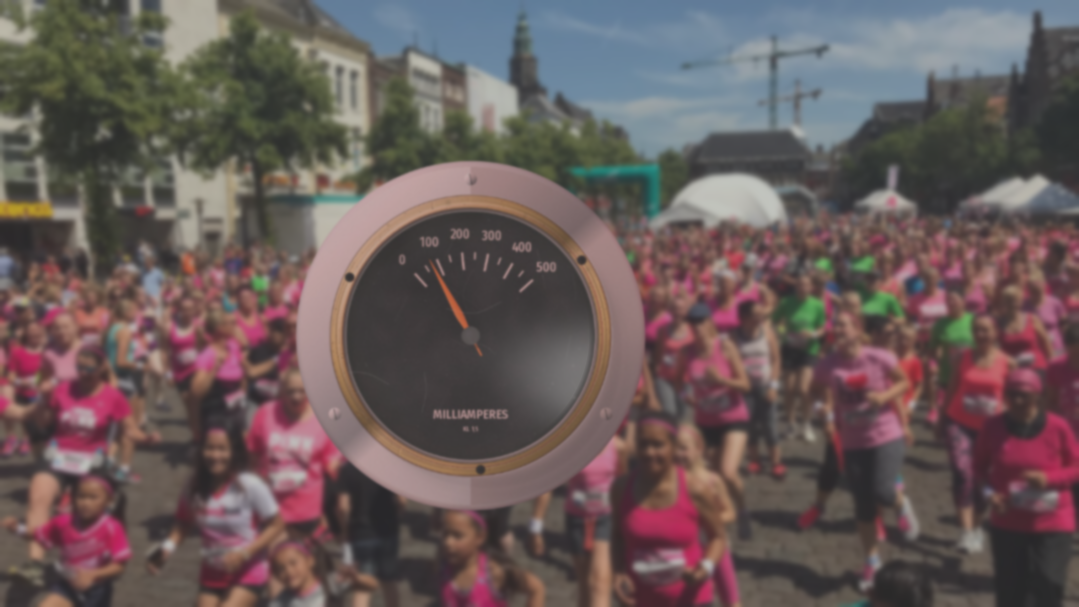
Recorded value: 75 mA
